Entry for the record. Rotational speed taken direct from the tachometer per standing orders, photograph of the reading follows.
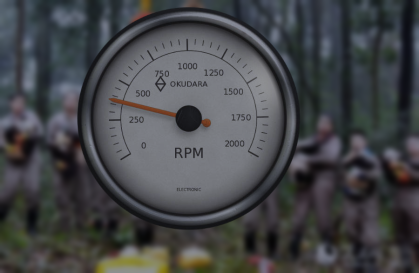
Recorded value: 375 rpm
